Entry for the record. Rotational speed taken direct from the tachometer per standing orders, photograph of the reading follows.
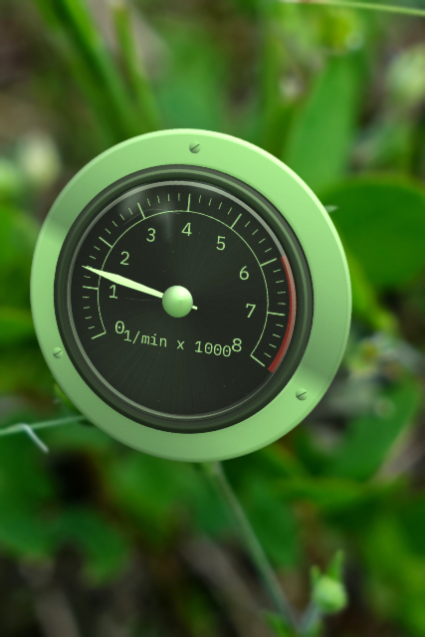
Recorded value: 1400 rpm
